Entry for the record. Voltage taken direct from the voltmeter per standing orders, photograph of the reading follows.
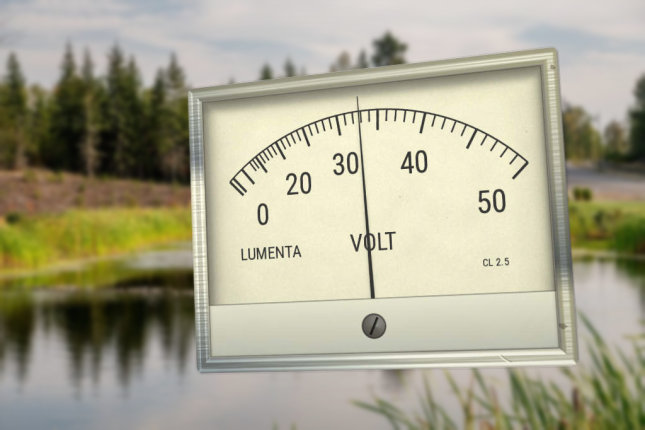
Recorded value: 33 V
